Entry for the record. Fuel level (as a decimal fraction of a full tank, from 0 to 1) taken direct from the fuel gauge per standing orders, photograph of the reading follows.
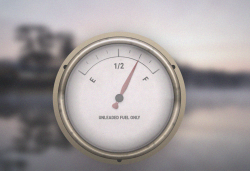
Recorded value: 0.75
